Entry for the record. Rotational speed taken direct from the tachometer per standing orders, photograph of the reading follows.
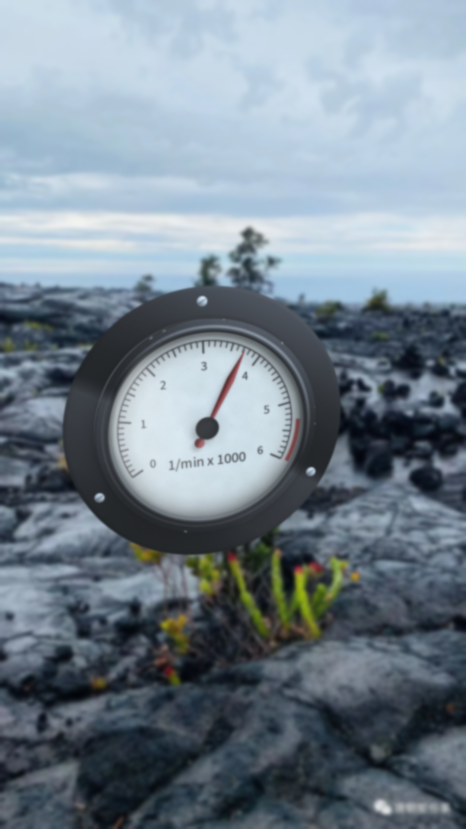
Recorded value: 3700 rpm
